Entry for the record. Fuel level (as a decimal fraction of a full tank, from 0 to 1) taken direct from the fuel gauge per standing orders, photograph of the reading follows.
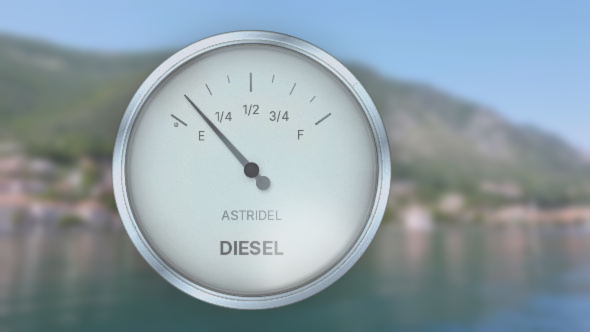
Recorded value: 0.125
